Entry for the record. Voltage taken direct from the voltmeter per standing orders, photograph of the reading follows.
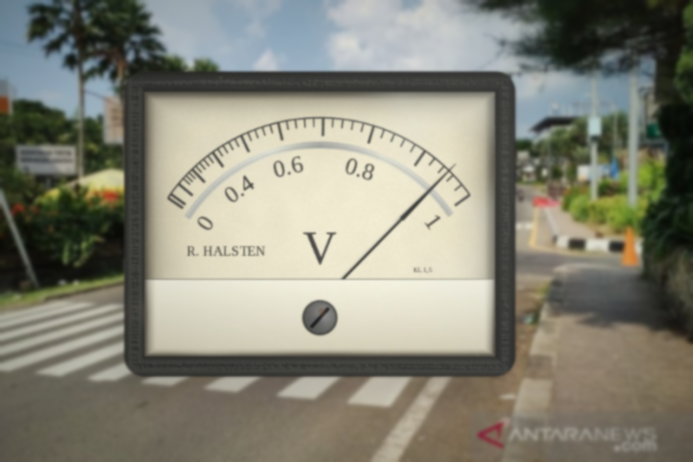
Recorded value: 0.95 V
